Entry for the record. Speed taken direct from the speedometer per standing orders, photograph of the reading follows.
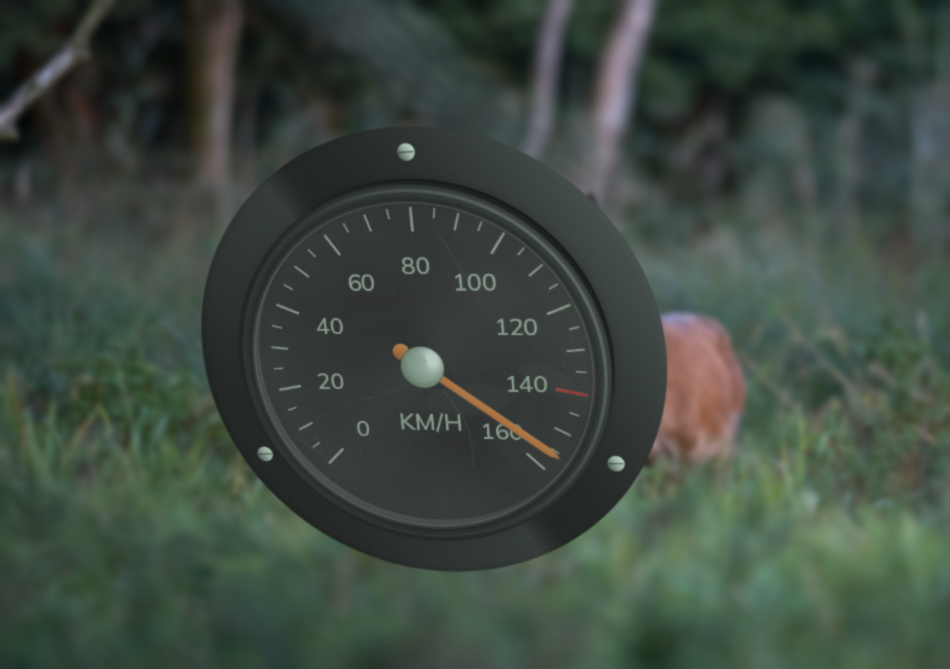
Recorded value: 155 km/h
